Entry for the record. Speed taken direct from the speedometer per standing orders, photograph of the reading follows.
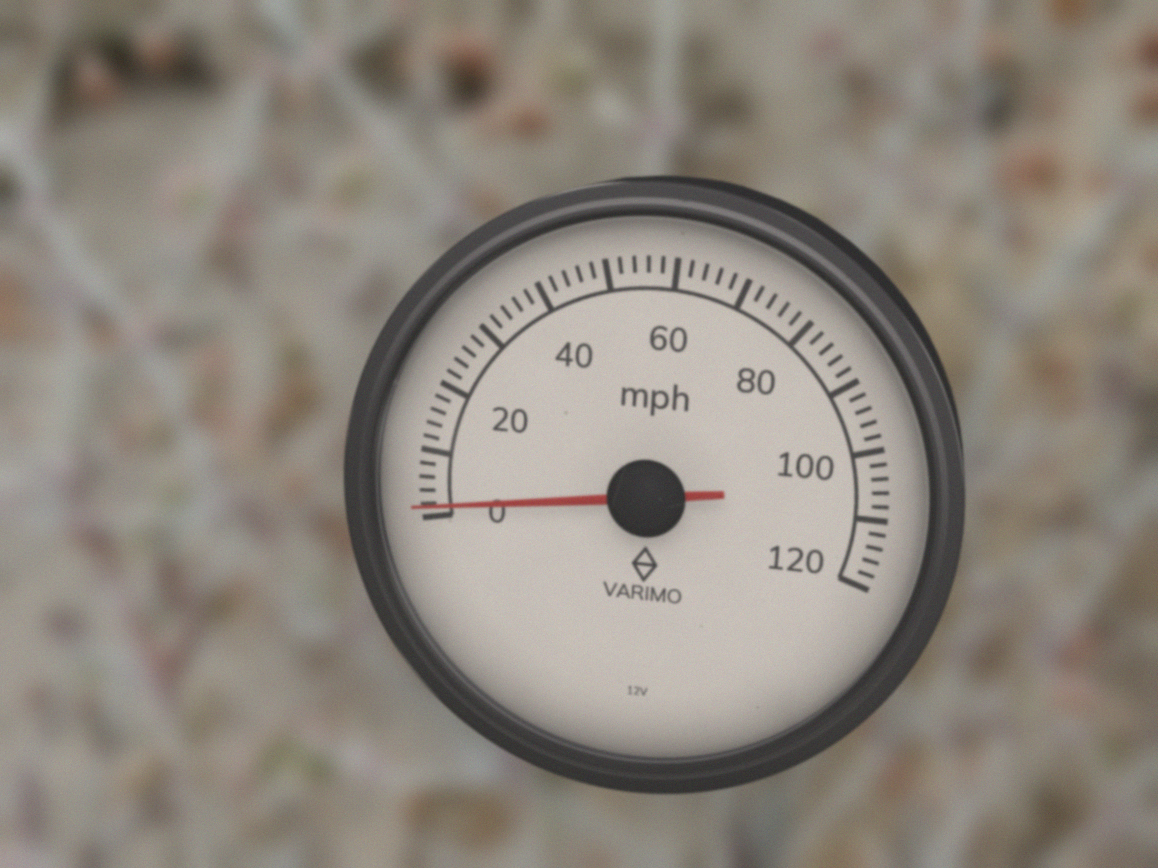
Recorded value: 2 mph
